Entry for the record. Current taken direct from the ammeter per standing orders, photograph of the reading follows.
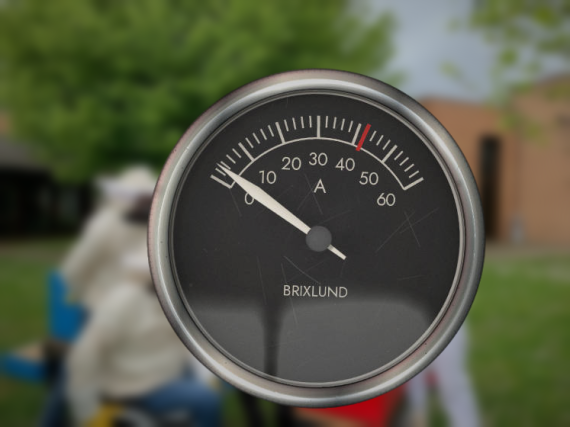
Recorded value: 3 A
